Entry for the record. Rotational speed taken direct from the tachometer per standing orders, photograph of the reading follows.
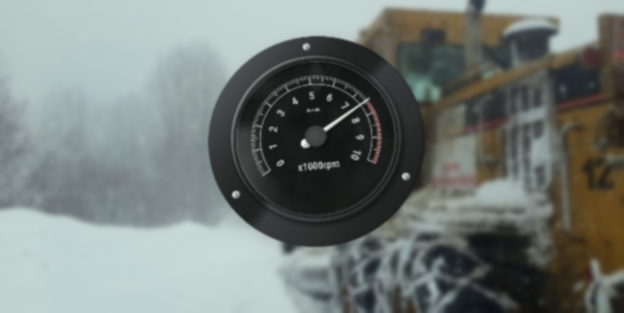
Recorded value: 7500 rpm
